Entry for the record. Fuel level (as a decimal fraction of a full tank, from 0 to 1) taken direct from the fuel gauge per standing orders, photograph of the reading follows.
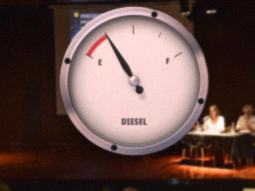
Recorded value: 0.25
